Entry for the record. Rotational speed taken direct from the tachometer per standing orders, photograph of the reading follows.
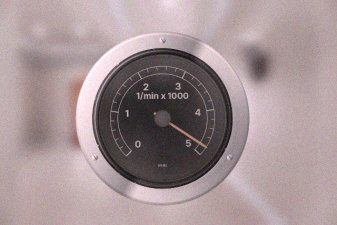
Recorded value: 4800 rpm
